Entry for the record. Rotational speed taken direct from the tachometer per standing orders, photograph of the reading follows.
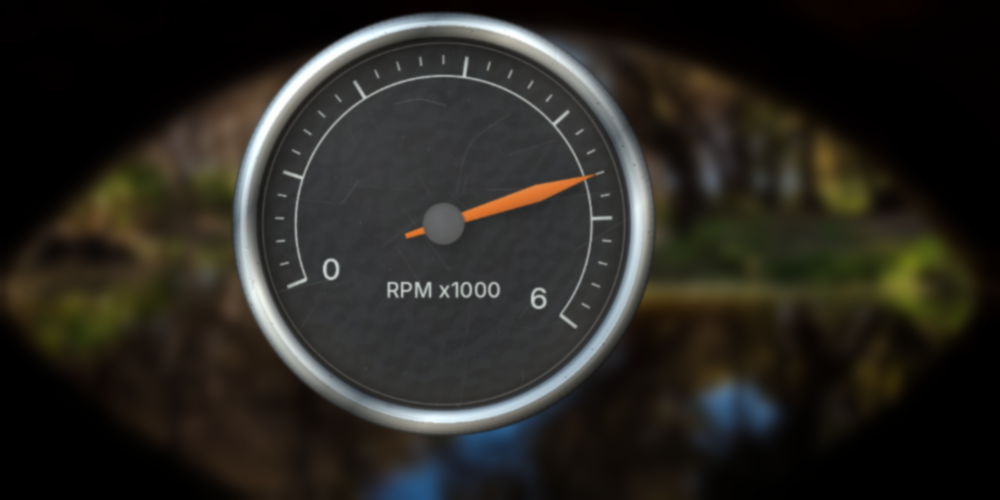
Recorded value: 4600 rpm
